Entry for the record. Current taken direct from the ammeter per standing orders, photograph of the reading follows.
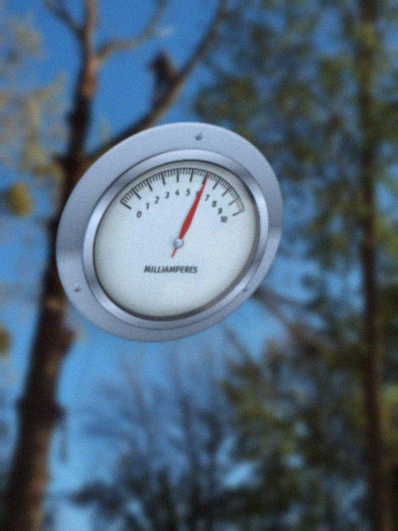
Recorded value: 6 mA
